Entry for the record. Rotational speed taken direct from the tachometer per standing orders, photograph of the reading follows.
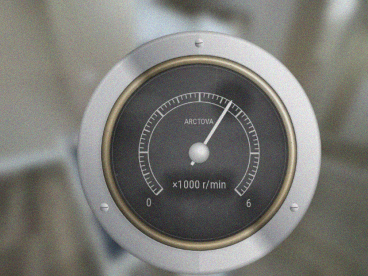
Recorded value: 3700 rpm
